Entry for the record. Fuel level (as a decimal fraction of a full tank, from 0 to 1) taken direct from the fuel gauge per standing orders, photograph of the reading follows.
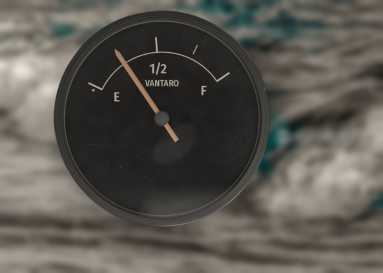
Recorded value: 0.25
